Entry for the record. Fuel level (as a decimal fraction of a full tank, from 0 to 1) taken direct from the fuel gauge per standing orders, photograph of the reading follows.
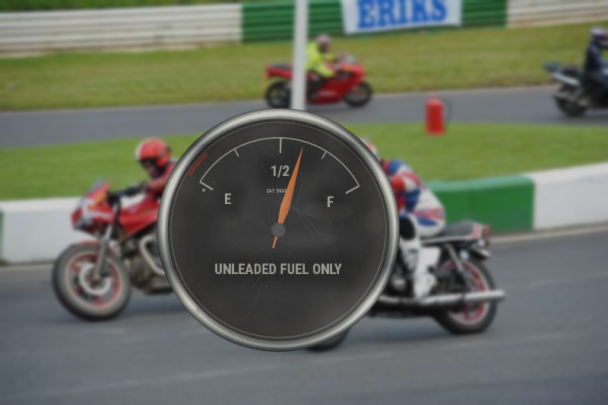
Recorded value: 0.625
